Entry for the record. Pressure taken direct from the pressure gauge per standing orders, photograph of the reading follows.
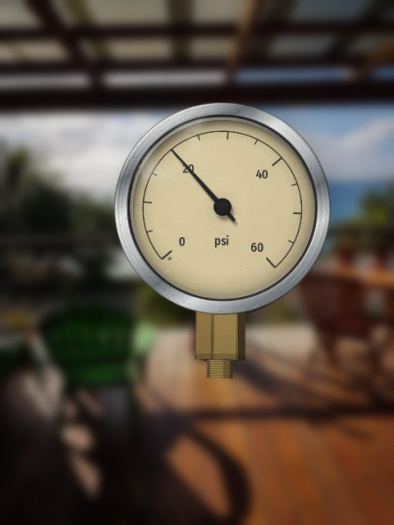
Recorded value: 20 psi
